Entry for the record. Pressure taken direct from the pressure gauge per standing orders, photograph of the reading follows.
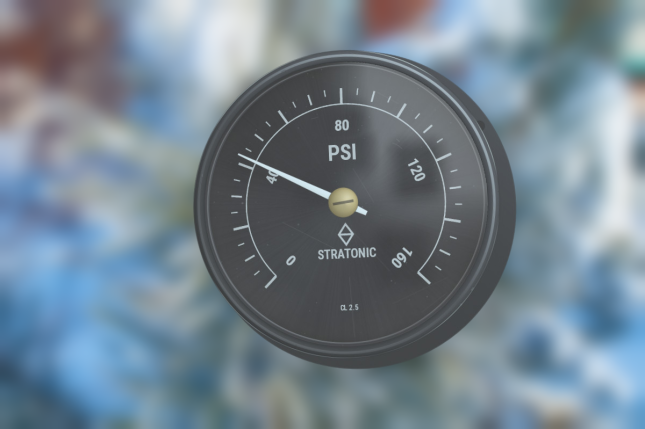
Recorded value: 42.5 psi
